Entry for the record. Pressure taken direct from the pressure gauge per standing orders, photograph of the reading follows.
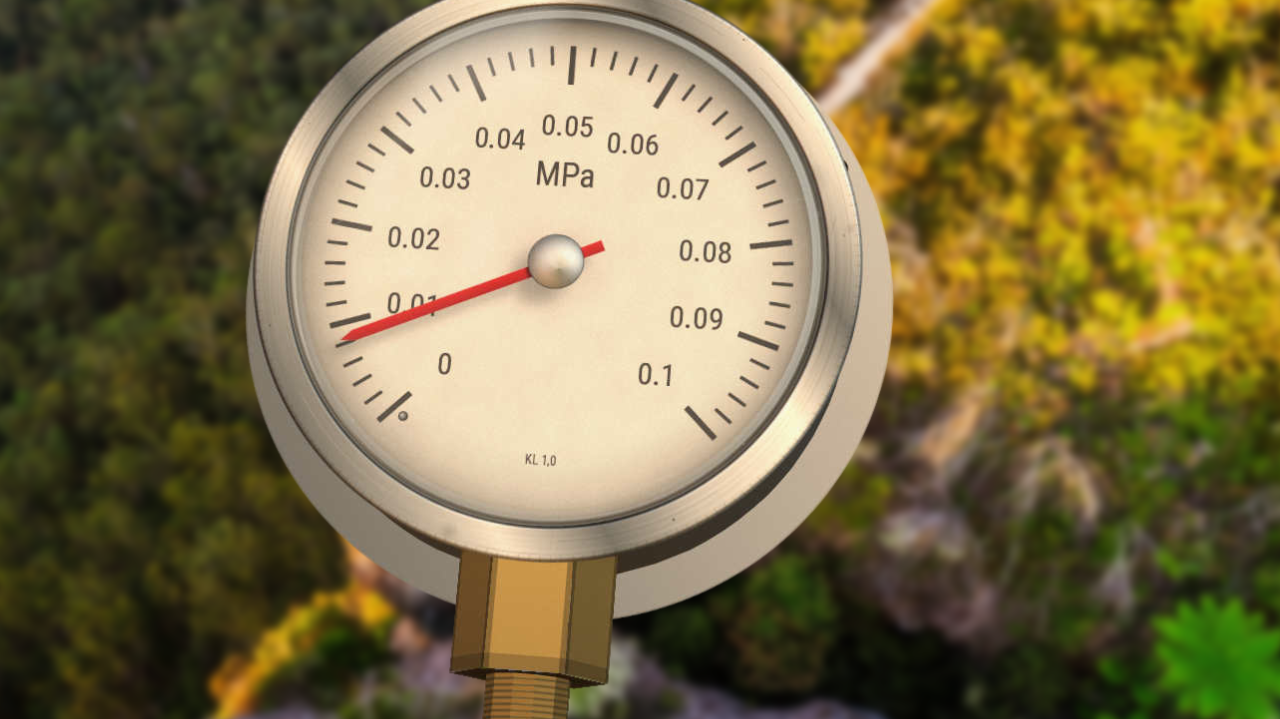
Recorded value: 0.008 MPa
